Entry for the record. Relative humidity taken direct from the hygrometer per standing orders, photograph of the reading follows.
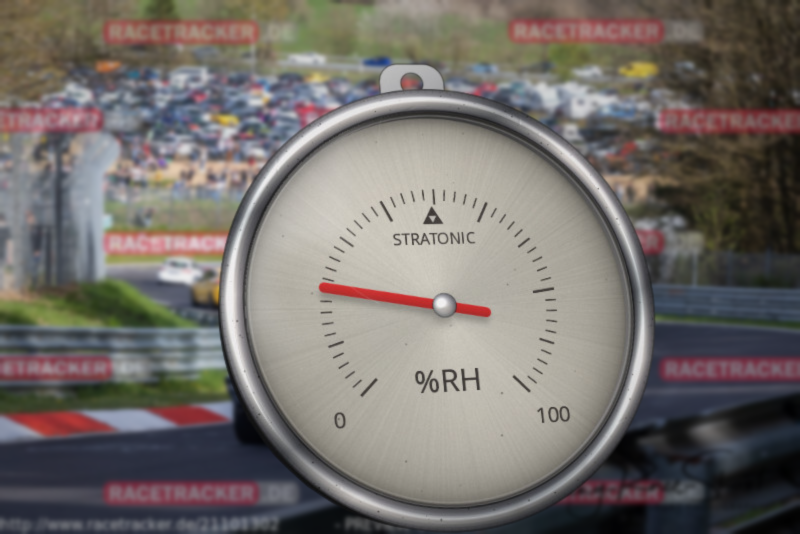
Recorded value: 20 %
